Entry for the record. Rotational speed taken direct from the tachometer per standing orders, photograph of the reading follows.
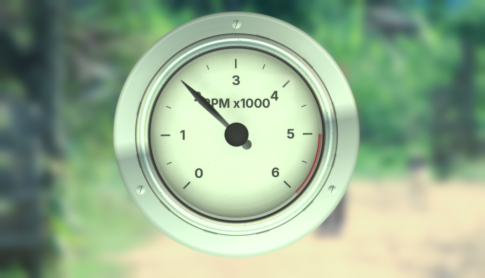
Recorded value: 2000 rpm
